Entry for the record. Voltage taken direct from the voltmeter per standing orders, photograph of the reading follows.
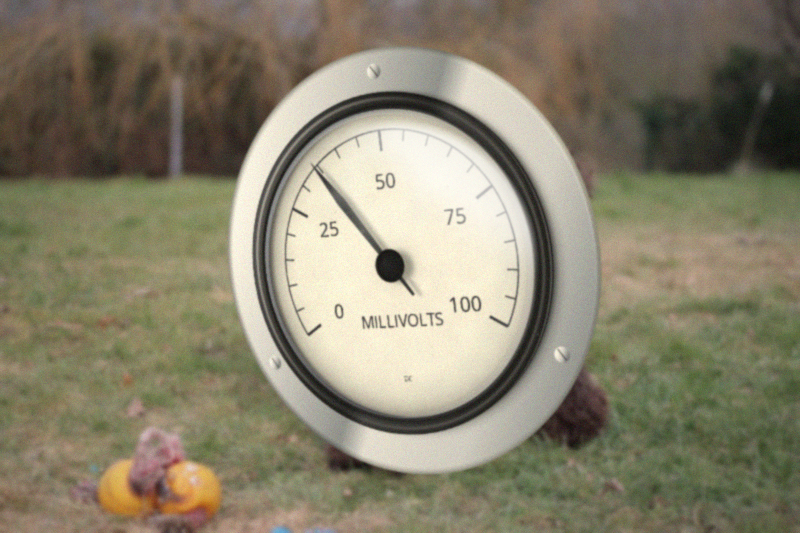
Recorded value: 35 mV
